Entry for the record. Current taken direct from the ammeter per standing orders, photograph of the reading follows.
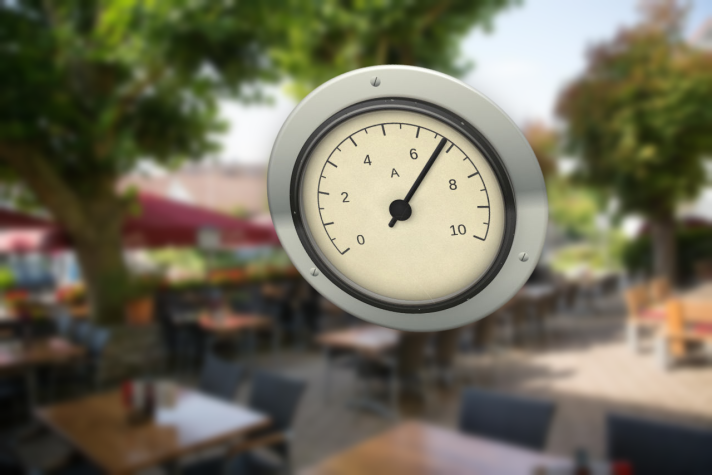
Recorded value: 6.75 A
